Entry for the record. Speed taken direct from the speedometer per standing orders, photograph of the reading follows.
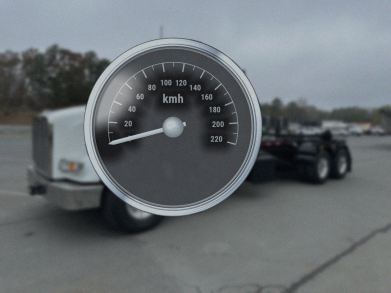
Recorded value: 0 km/h
